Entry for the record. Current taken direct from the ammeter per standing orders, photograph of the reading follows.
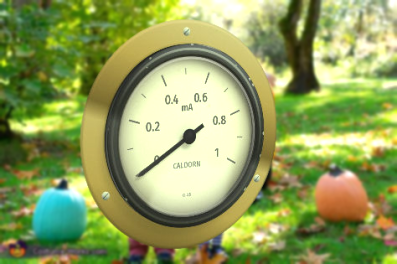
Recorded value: 0 mA
